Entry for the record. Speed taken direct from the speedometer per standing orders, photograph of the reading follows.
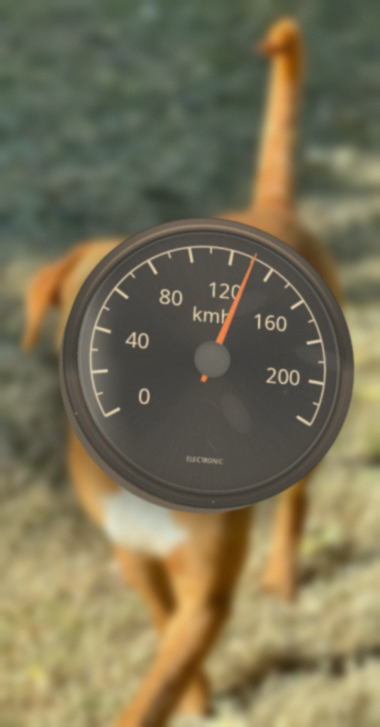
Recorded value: 130 km/h
